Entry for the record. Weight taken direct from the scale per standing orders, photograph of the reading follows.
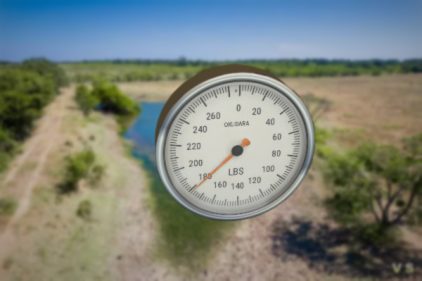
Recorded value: 180 lb
